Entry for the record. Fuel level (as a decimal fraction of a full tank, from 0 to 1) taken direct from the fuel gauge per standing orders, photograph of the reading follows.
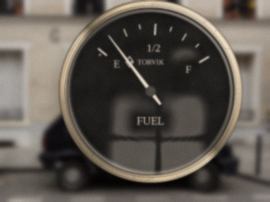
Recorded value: 0.125
